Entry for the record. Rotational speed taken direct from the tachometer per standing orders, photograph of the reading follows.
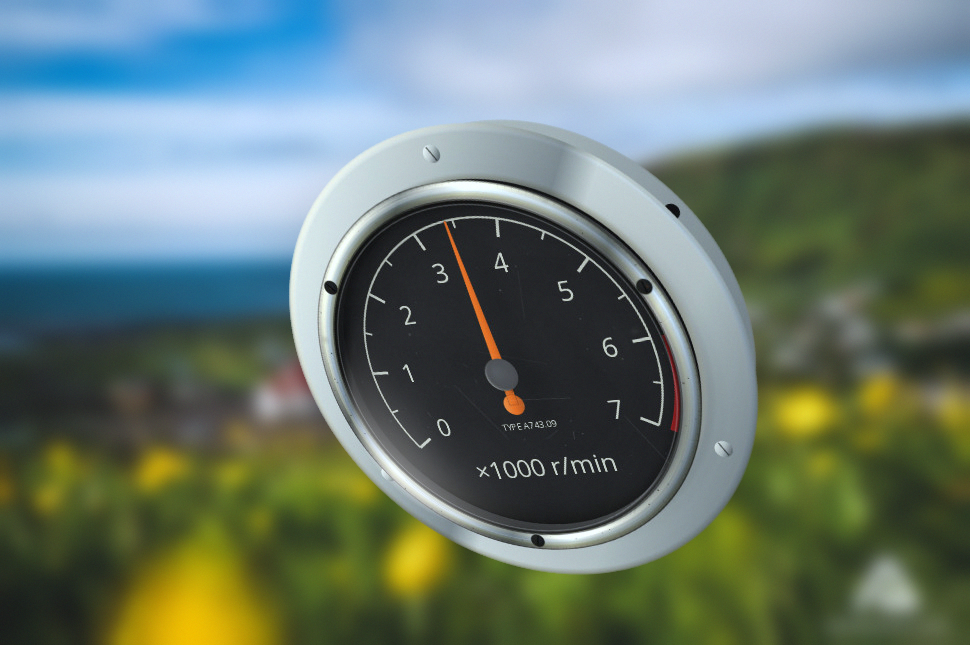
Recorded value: 3500 rpm
